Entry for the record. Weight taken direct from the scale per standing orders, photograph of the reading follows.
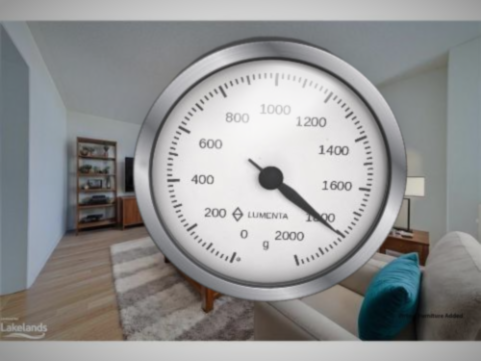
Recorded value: 1800 g
